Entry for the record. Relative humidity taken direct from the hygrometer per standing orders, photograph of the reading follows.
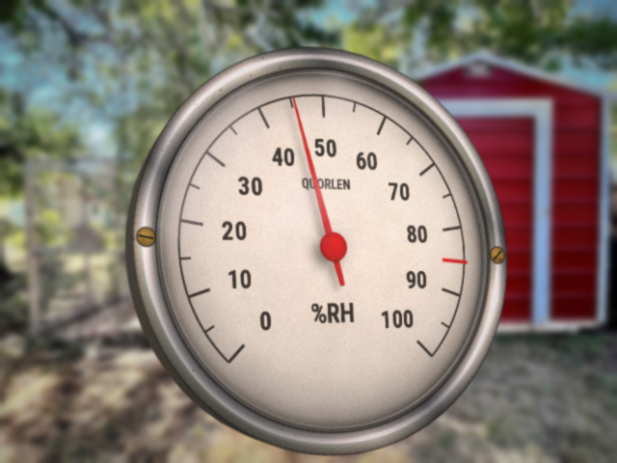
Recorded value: 45 %
